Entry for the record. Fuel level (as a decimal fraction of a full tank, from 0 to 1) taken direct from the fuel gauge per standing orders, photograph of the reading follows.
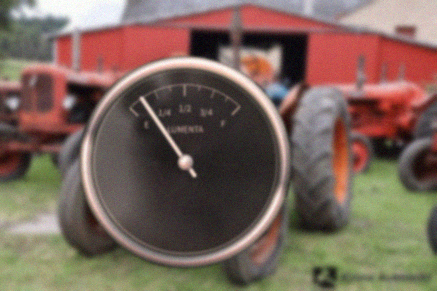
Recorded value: 0.125
